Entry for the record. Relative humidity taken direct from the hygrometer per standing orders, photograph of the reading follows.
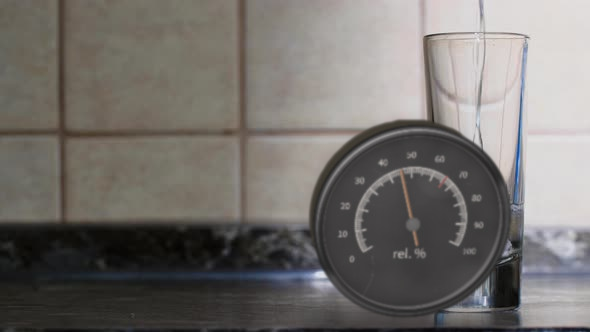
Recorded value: 45 %
